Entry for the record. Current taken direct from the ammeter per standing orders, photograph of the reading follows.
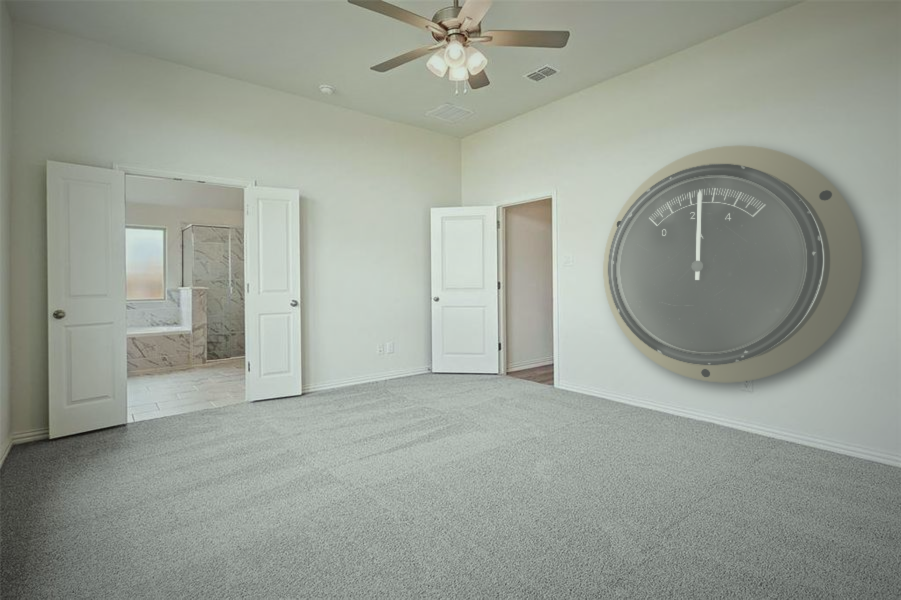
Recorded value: 2.5 A
